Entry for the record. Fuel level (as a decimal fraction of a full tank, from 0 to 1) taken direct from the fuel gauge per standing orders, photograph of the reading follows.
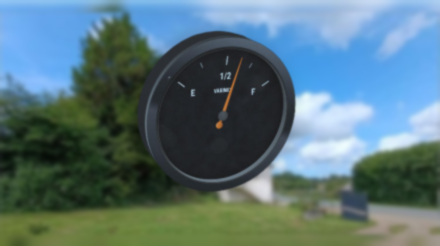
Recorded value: 0.625
